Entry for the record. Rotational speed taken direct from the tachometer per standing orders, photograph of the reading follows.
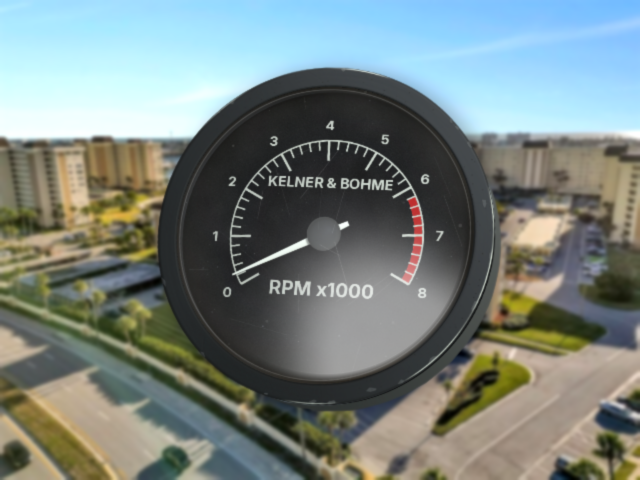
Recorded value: 200 rpm
